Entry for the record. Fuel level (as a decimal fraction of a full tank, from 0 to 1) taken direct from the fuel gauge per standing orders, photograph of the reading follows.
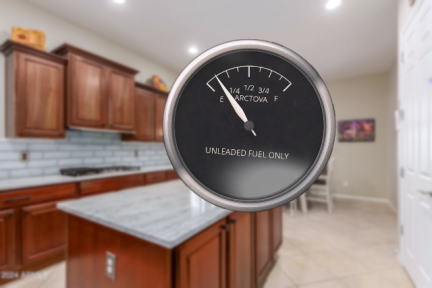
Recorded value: 0.125
